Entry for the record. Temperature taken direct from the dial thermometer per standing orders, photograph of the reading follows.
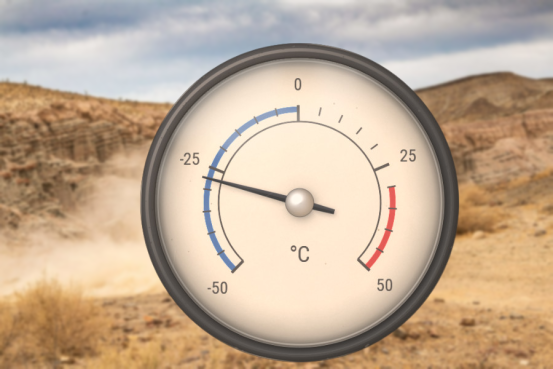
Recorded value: -27.5 °C
